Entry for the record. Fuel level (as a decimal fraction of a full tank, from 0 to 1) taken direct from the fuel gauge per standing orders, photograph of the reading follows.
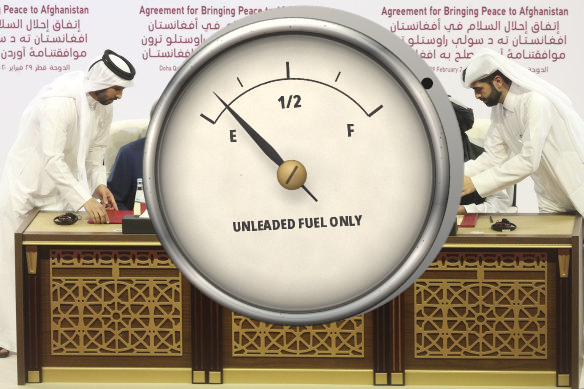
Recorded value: 0.125
